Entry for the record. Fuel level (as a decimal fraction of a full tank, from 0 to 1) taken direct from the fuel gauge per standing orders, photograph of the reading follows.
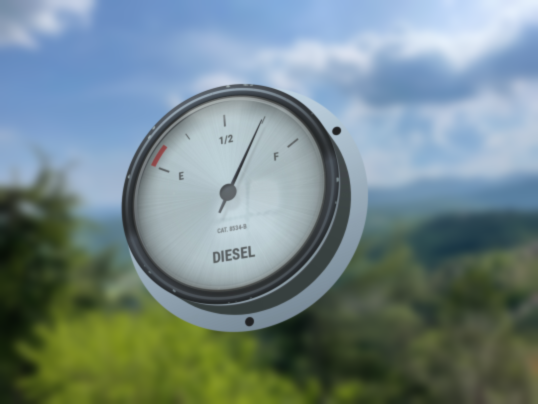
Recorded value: 0.75
